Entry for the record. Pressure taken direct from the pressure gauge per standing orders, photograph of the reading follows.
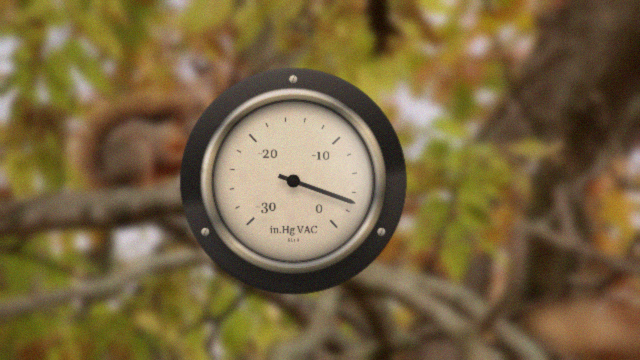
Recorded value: -3 inHg
